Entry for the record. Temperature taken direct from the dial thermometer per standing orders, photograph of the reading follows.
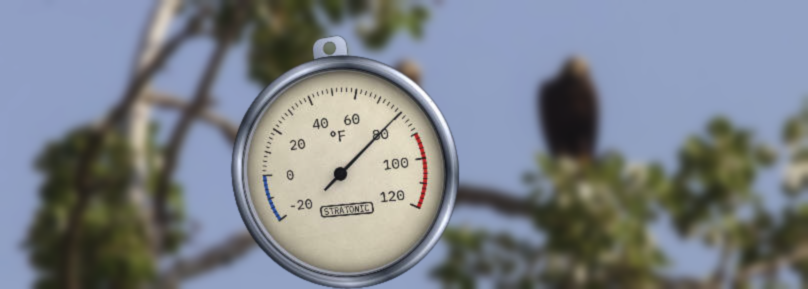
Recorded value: 80 °F
